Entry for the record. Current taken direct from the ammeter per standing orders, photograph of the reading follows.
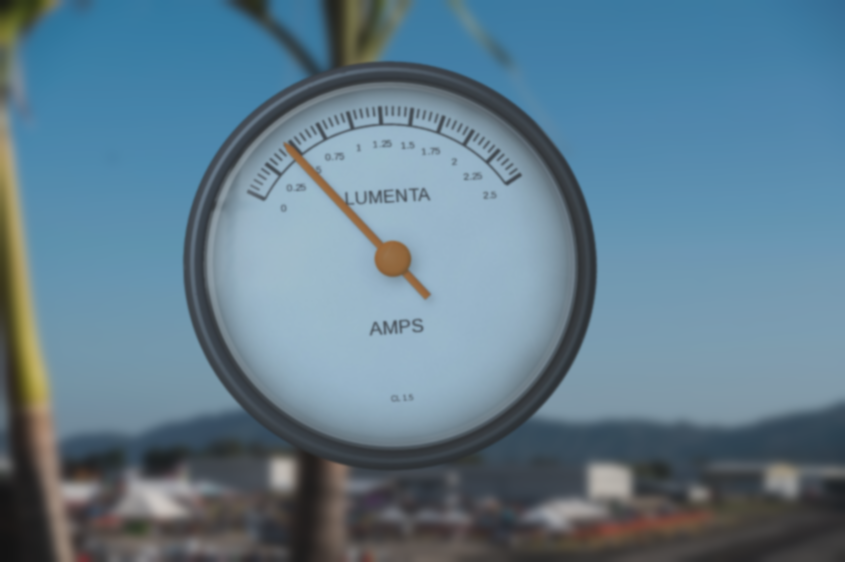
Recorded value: 0.45 A
